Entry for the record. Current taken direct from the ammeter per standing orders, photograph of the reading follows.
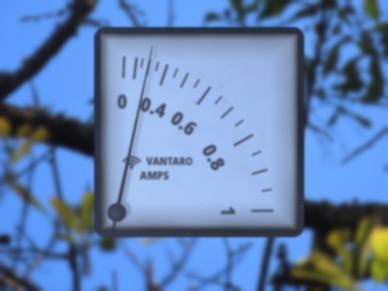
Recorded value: 0.3 A
